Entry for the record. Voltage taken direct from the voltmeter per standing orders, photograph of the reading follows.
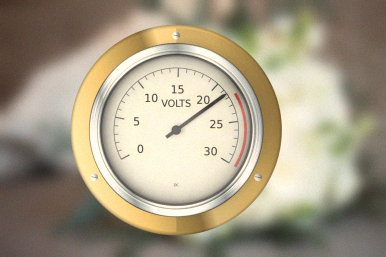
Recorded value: 21.5 V
